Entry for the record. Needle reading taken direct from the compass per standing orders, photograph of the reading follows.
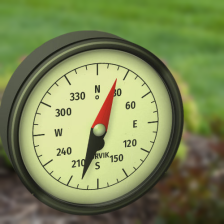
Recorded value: 20 °
